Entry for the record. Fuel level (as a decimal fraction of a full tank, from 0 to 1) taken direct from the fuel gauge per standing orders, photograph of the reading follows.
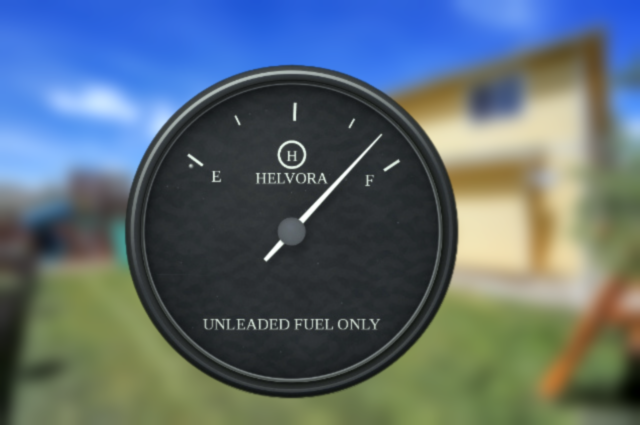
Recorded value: 0.875
